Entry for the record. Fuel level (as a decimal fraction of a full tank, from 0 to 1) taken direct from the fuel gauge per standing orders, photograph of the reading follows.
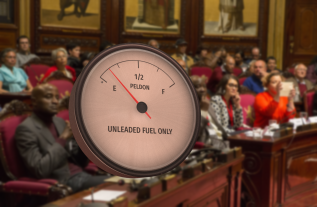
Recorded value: 0.125
